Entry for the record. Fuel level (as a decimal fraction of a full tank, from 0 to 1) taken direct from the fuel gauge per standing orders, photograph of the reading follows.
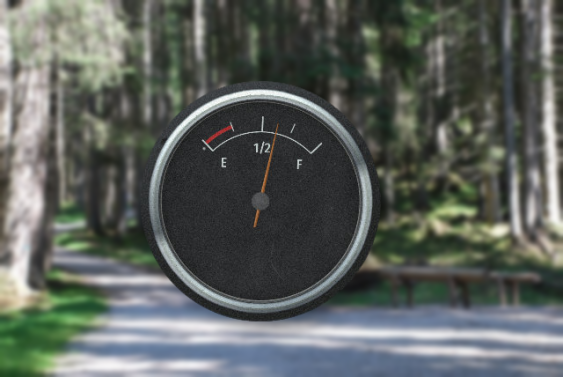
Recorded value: 0.625
